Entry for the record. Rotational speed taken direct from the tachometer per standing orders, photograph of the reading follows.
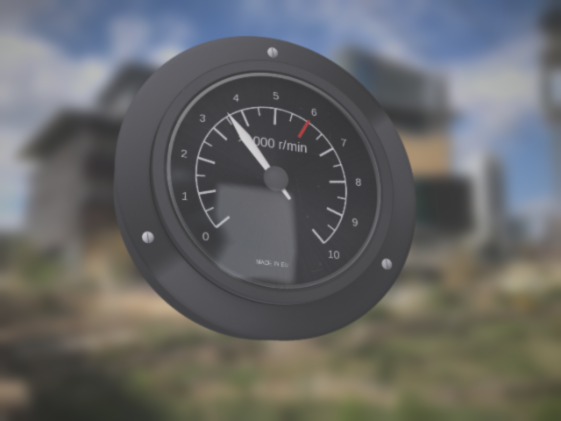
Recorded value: 3500 rpm
